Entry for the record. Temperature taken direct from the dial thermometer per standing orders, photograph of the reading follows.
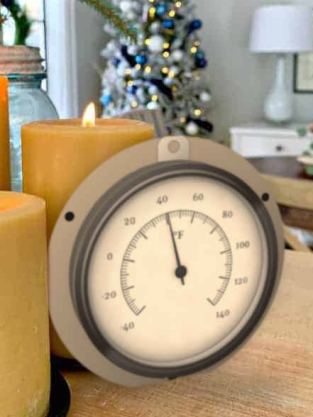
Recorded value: 40 °F
